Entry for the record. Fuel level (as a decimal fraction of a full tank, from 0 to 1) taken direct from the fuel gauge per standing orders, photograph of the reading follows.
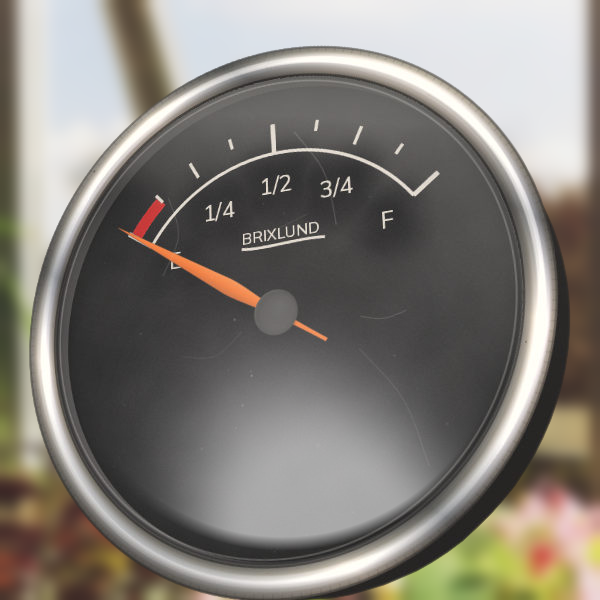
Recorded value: 0
